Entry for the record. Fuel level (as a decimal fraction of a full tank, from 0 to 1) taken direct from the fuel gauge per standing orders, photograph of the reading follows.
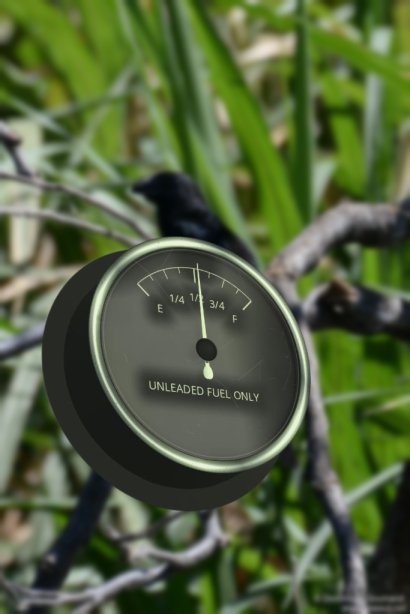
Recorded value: 0.5
